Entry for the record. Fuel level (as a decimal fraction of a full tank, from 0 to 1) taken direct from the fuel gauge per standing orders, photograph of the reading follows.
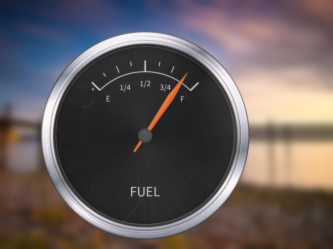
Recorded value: 0.875
